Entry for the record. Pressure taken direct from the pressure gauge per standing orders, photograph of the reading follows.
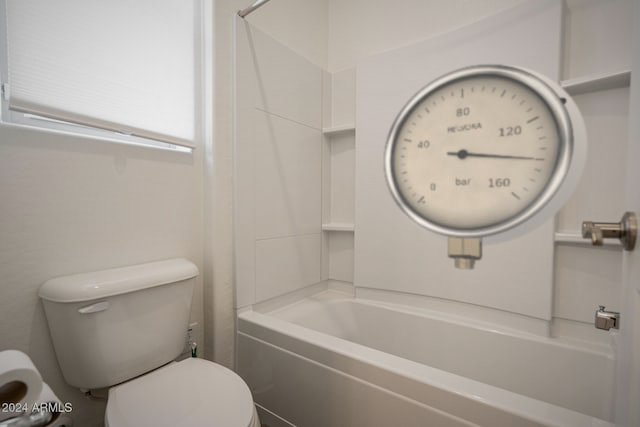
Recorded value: 140 bar
